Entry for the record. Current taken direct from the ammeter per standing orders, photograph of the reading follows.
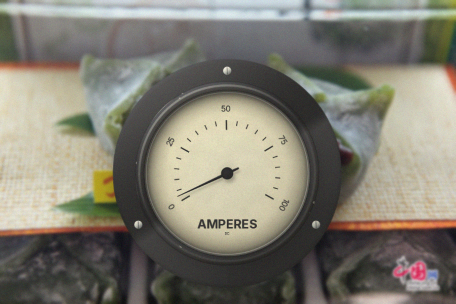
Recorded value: 2.5 A
